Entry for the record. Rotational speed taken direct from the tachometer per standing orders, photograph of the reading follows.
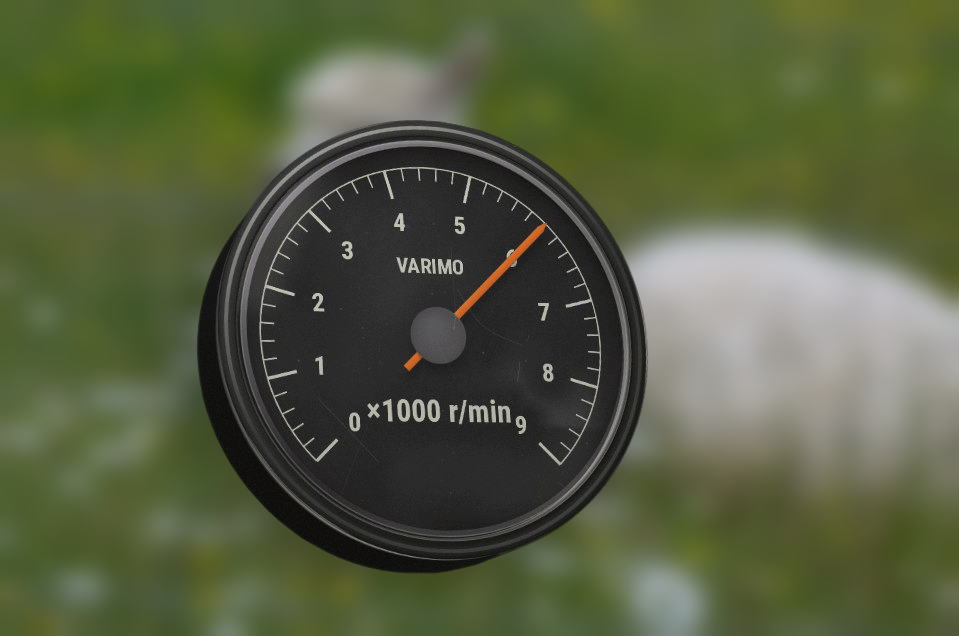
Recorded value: 6000 rpm
